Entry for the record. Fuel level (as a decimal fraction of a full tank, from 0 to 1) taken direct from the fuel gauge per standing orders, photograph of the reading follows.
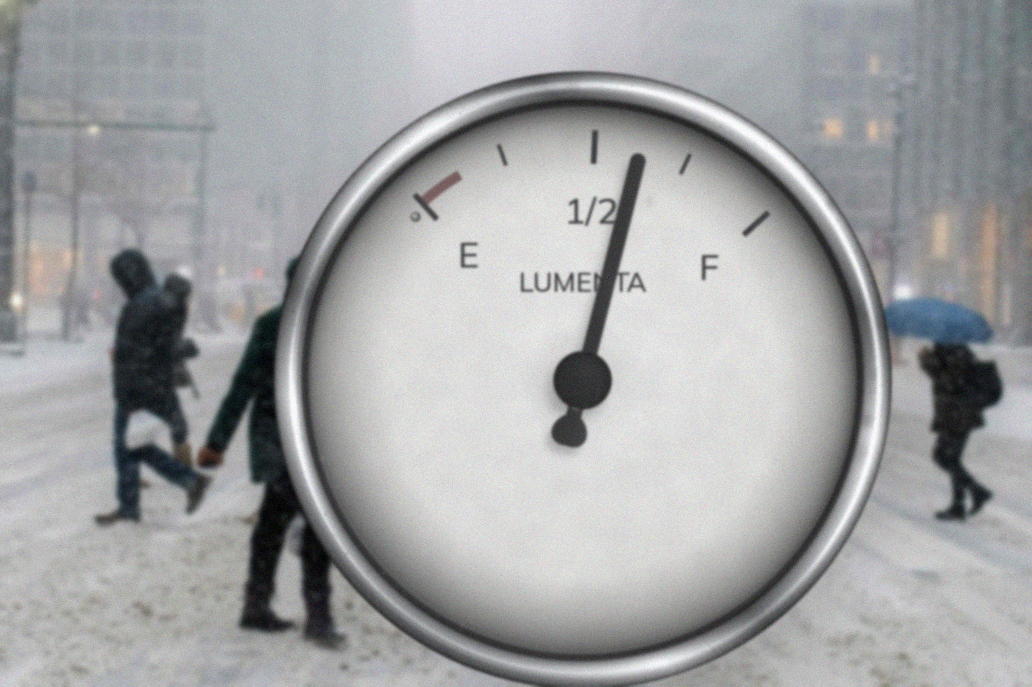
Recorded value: 0.625
